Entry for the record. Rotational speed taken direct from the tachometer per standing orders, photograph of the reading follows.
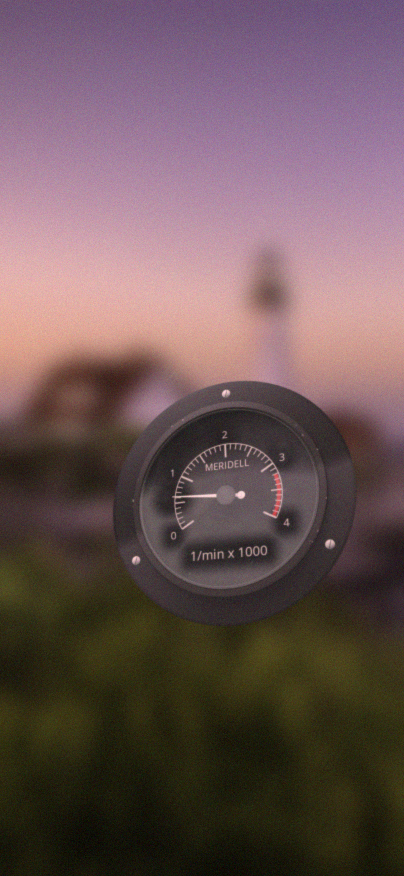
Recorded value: 600 rpm
